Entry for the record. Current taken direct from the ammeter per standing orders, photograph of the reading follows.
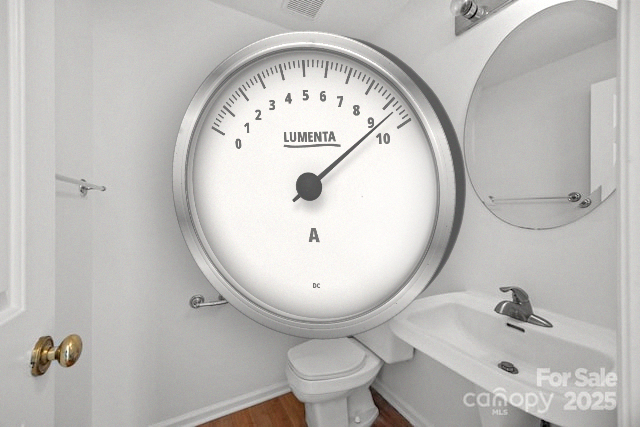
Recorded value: 9.4 A
